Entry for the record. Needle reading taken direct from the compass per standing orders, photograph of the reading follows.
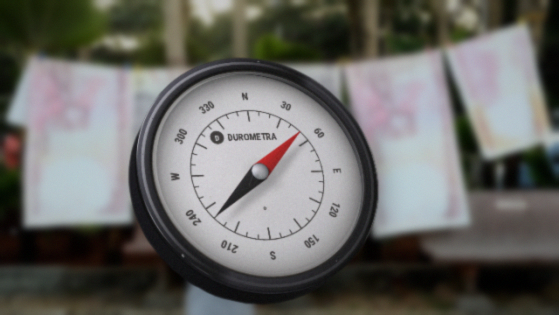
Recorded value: 50 °
